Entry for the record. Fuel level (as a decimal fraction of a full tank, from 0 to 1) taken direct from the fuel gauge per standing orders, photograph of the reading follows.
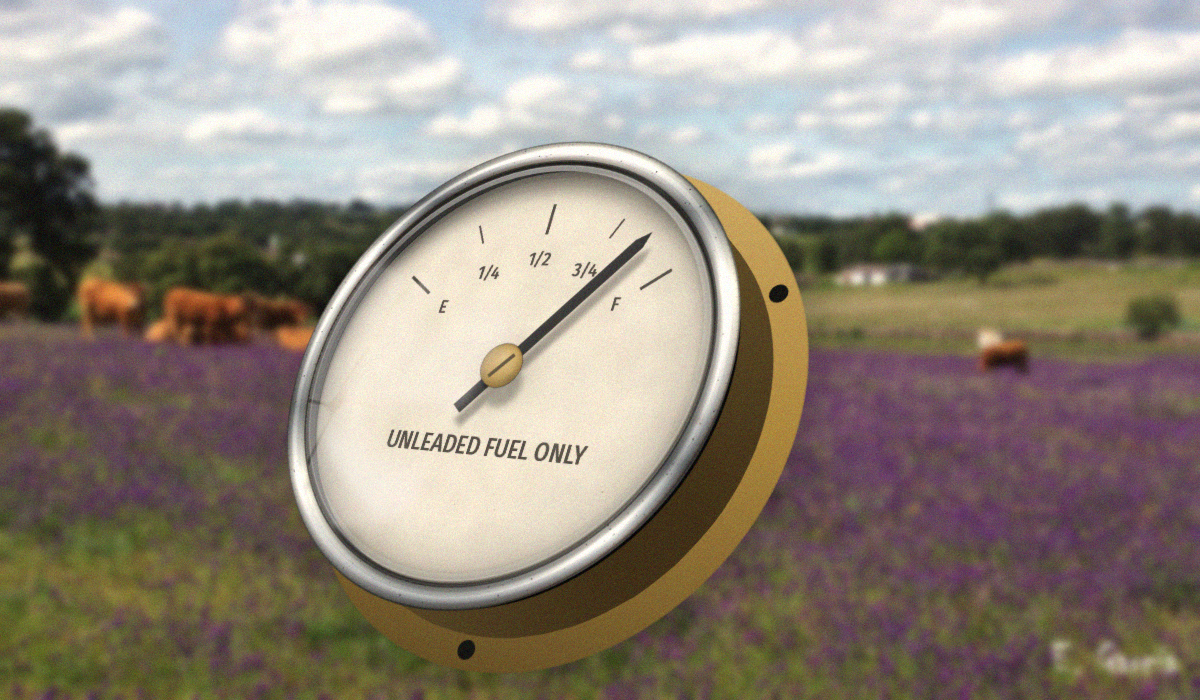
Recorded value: 0.875
